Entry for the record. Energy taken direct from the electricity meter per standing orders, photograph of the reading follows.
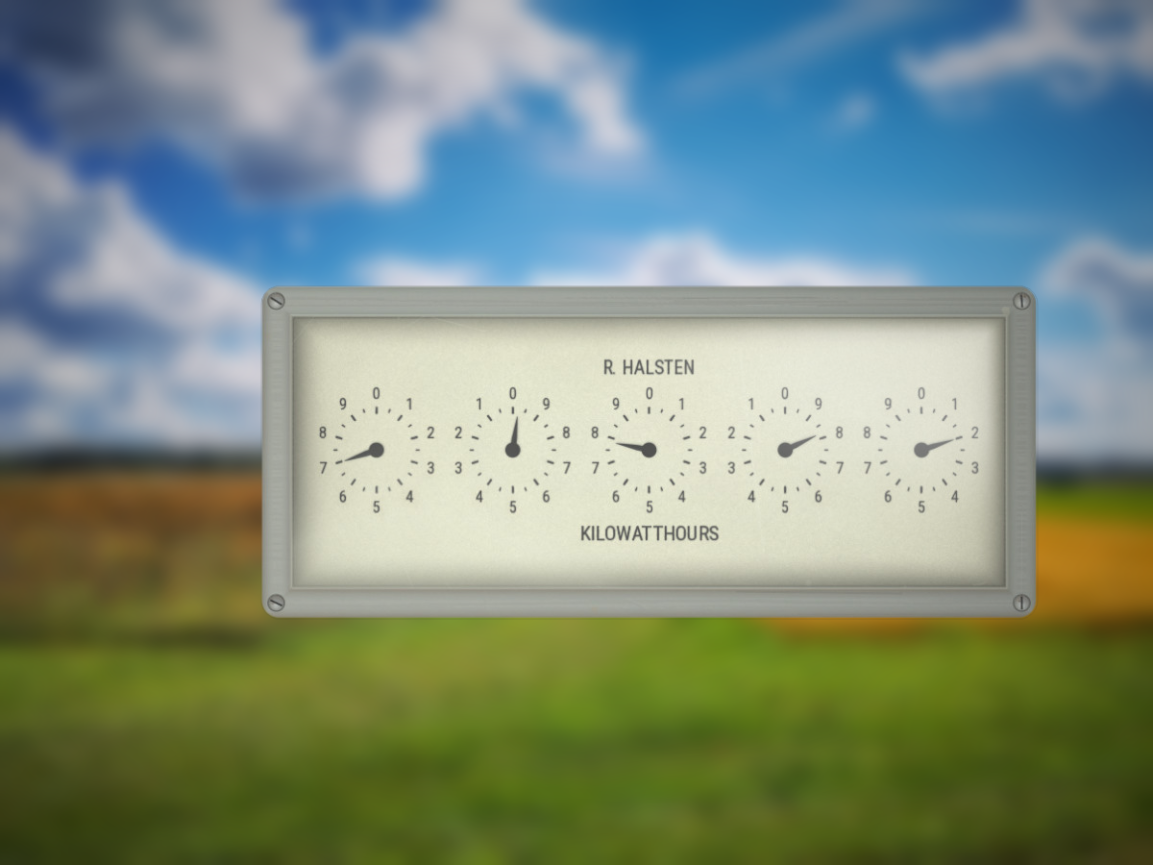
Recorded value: 69782 kWh
